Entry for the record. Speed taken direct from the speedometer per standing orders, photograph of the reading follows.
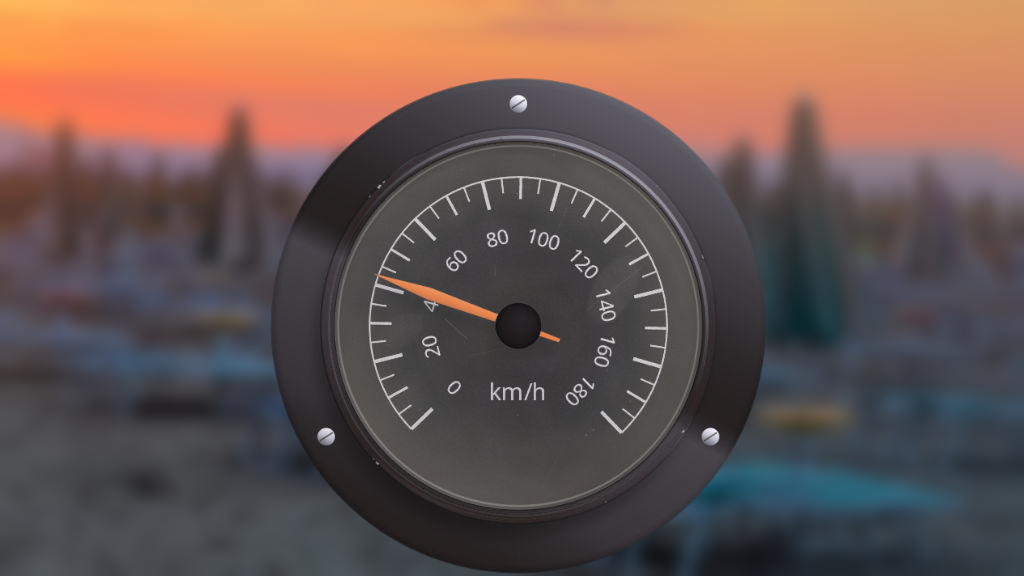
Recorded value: 42.5 km/h
